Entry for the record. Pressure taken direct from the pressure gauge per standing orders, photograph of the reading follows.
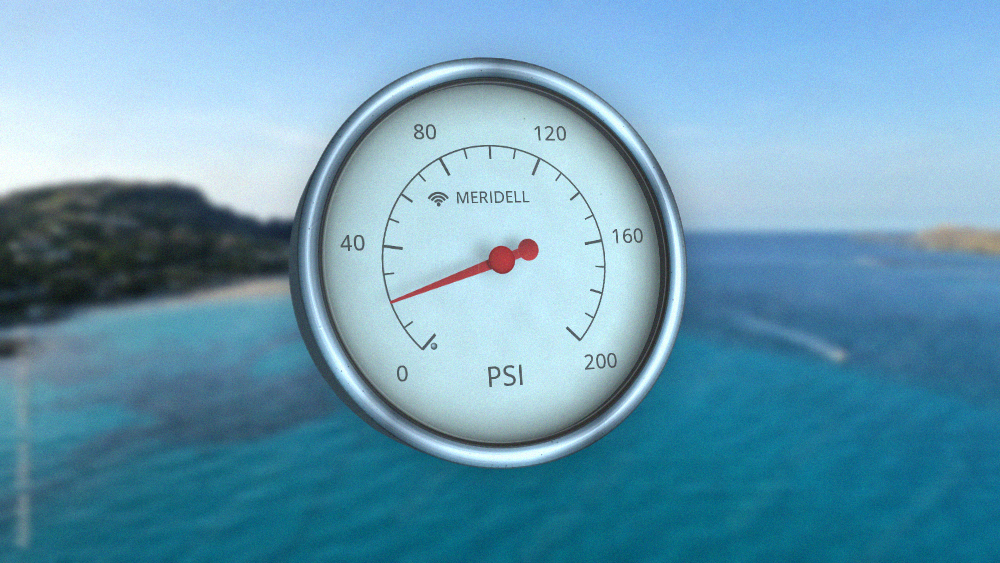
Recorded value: 20 psi
